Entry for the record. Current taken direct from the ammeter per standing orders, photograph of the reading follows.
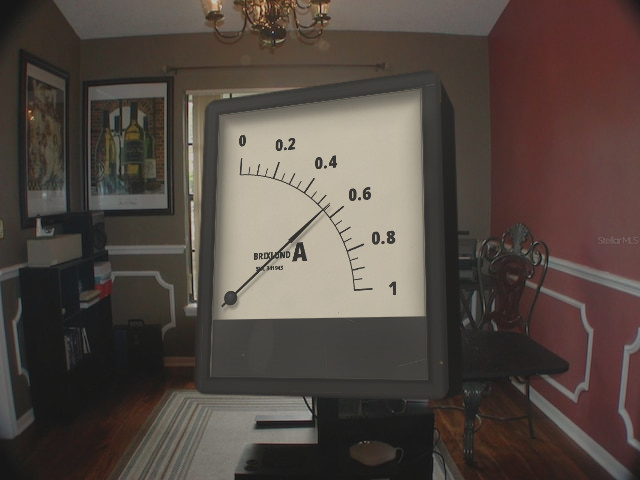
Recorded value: 0.55 A
